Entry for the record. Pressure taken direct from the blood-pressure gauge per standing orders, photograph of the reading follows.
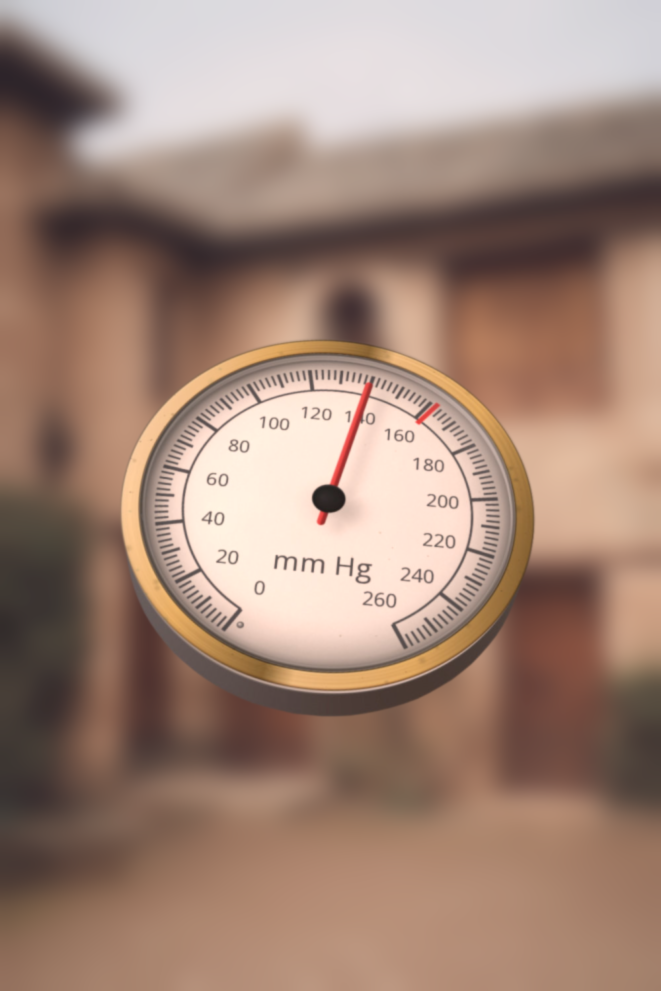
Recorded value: 140 mmHg
